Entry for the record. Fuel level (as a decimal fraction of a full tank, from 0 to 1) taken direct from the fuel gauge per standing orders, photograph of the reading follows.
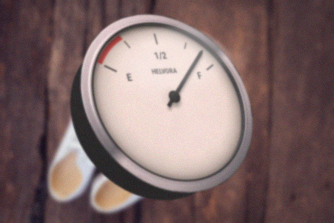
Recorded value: 0.875
